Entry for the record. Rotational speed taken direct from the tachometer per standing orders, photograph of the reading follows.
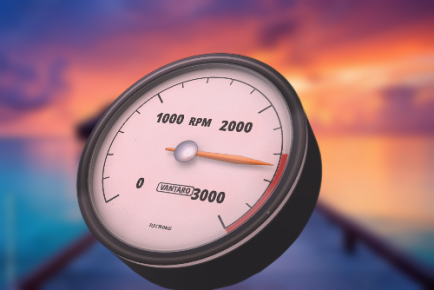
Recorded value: 2500 rpm
